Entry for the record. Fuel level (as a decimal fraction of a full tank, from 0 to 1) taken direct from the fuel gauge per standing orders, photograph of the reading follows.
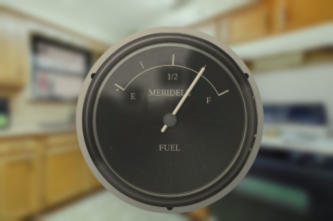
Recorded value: 0.75
